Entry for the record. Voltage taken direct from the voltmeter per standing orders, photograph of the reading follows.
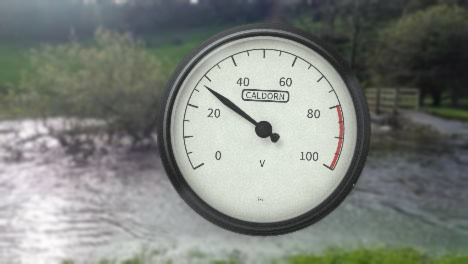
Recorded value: 27.5 V
